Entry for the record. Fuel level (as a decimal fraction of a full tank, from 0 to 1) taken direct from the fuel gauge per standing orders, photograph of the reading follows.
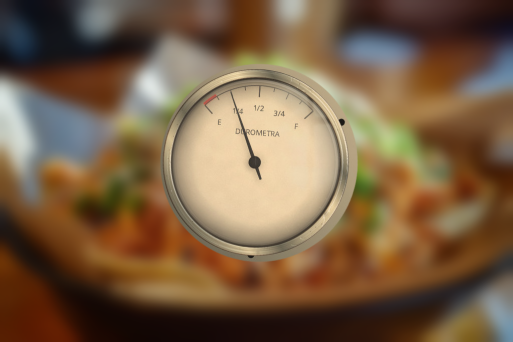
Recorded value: 0.25
